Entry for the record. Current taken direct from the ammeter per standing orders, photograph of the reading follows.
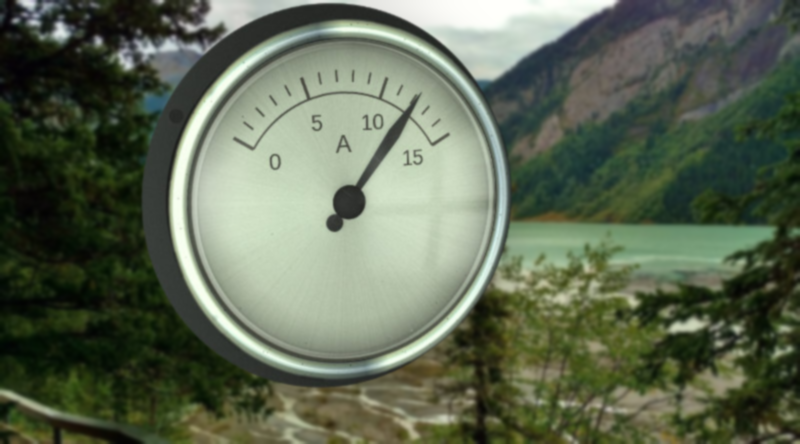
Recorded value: 12 A
